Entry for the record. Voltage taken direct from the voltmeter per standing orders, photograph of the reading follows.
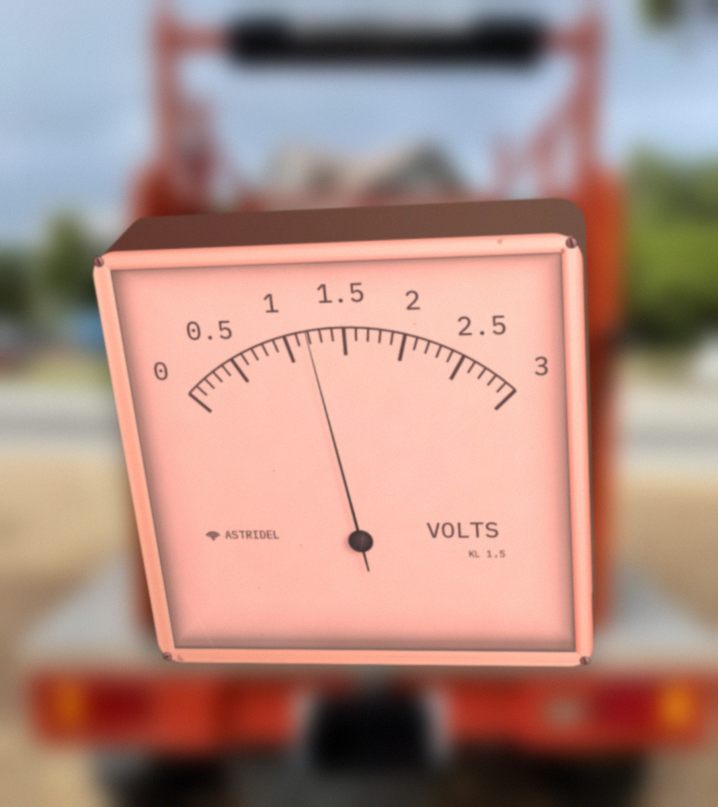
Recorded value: 1.2 V
